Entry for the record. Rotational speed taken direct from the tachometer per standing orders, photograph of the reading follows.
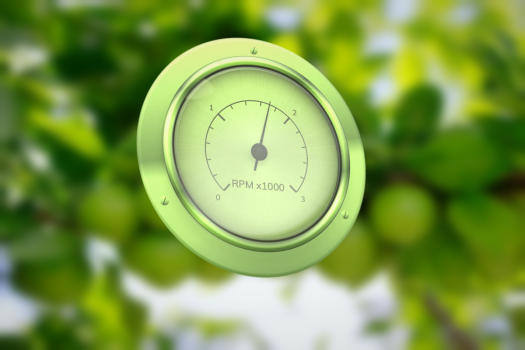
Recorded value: 1700 rpm
